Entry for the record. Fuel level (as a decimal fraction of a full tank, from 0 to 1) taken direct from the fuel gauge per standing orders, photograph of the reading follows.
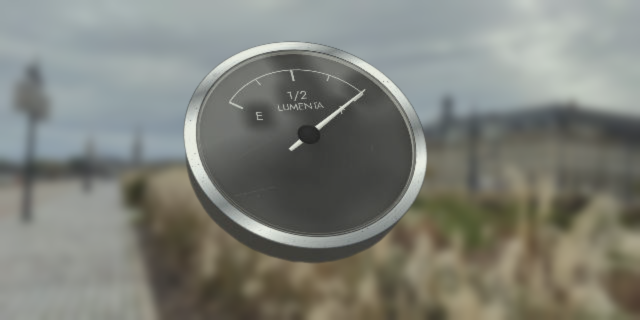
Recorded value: 1
